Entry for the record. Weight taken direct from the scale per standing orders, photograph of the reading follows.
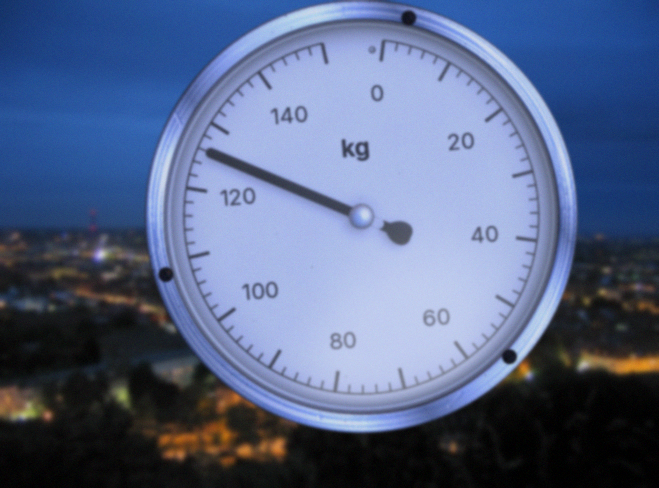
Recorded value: 126 kg
